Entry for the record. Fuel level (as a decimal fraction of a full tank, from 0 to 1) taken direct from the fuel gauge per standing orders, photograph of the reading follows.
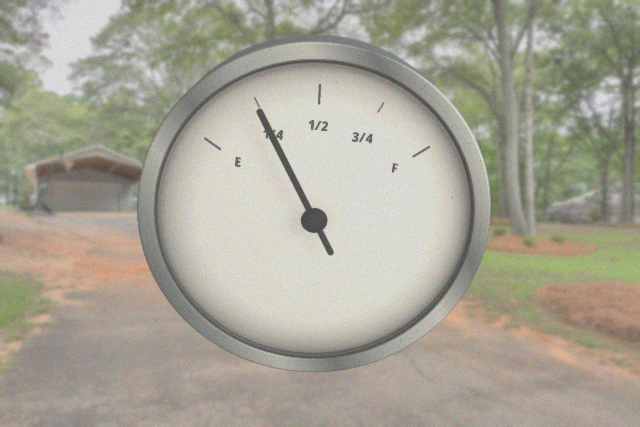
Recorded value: 0.25
